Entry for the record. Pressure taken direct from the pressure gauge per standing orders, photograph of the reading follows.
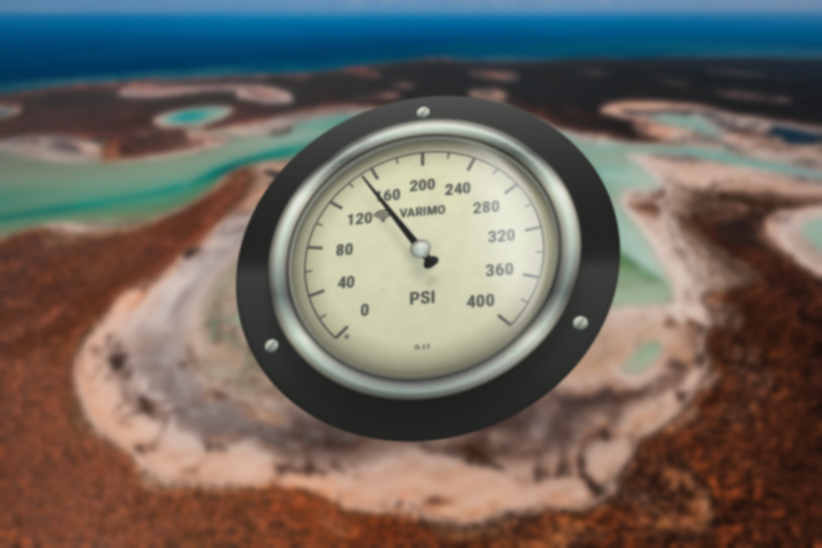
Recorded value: 150 psi
